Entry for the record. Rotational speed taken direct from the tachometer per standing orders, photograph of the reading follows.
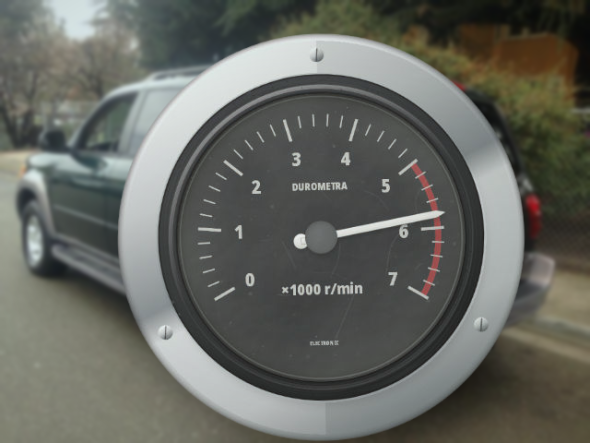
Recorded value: 5800 rpm
